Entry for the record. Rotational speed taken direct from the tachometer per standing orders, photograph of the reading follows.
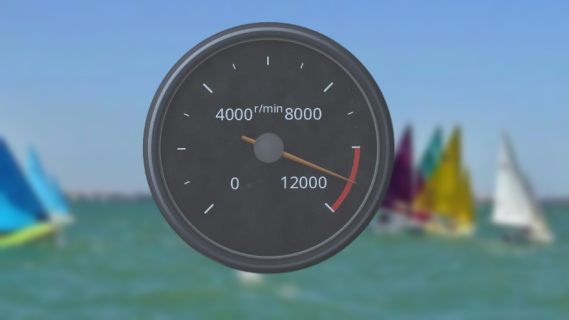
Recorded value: 11000 rpm
